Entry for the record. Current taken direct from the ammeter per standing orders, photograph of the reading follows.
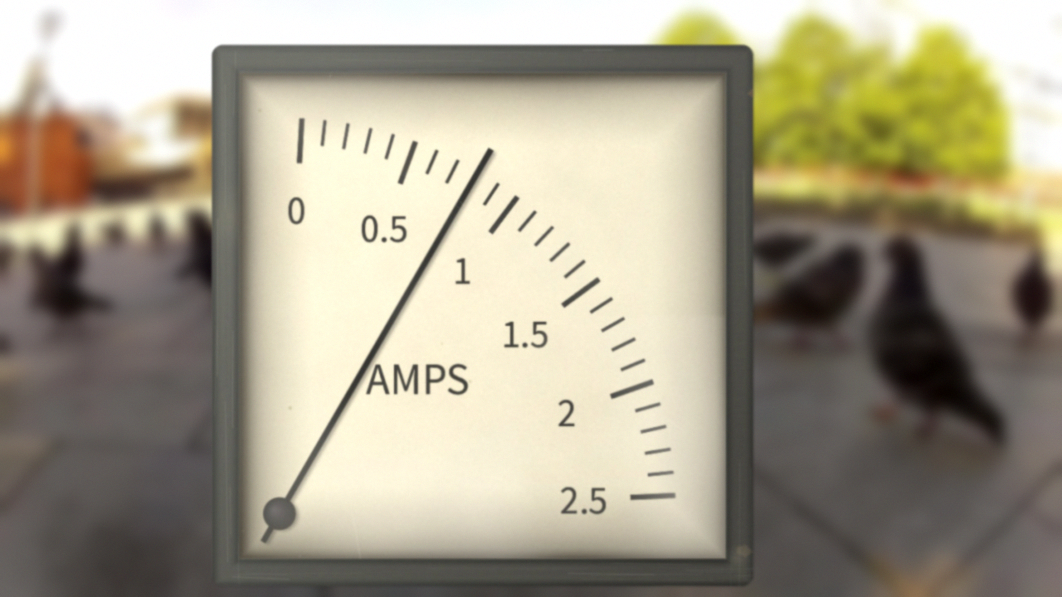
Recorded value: 0.8 A
